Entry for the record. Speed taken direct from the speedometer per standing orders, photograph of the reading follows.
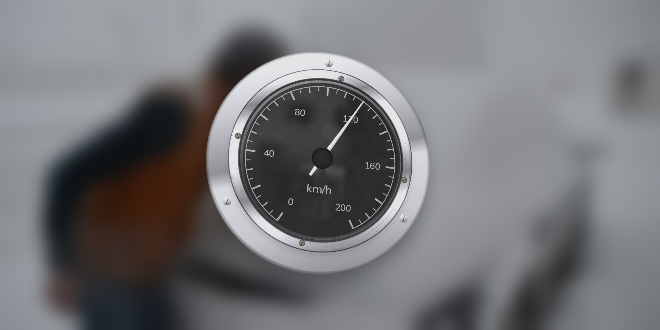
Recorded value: 120 km/h
